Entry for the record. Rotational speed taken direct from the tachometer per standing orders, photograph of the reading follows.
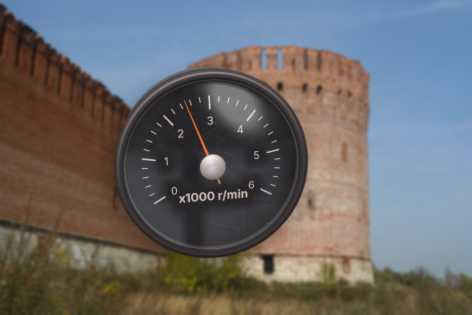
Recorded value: 2500 rpm
